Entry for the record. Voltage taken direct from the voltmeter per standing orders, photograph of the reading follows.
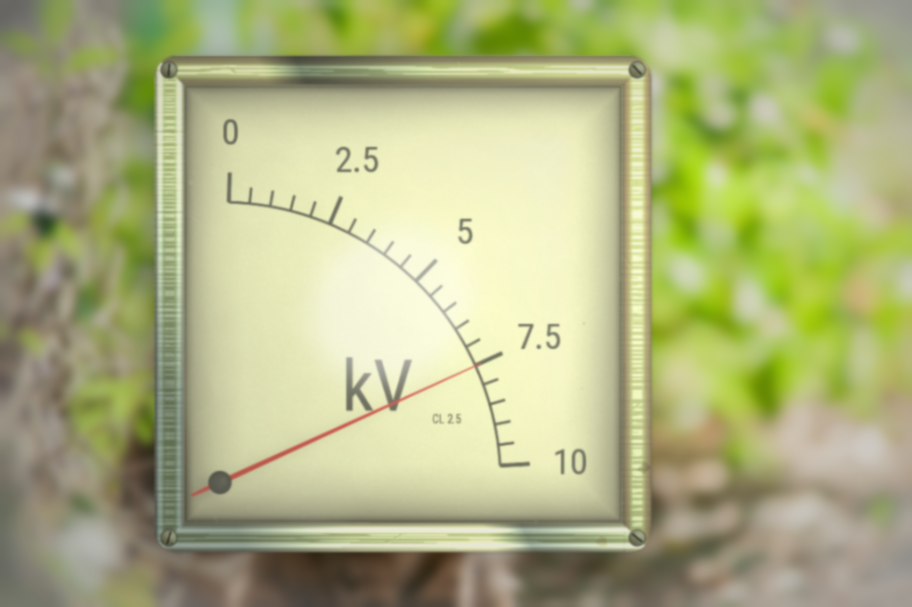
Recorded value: 7.5 kV
